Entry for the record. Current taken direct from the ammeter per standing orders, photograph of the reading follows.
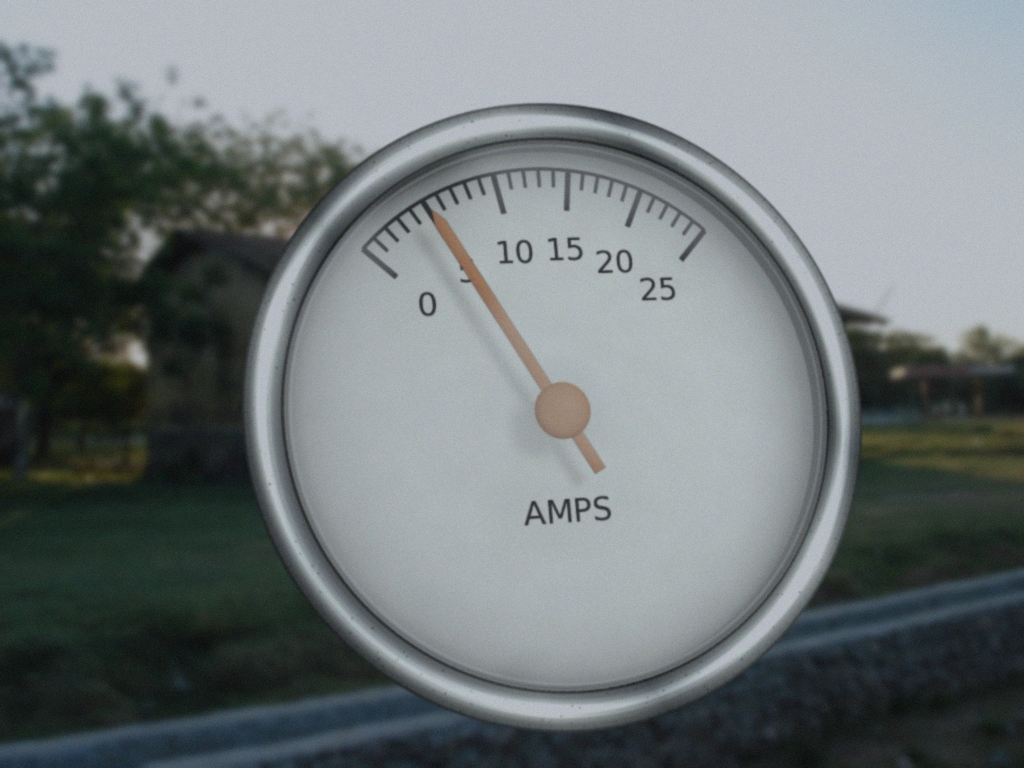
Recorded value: 5 A
